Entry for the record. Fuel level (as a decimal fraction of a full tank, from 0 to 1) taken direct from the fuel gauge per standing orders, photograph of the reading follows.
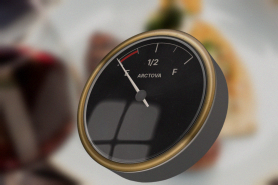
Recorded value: 0
